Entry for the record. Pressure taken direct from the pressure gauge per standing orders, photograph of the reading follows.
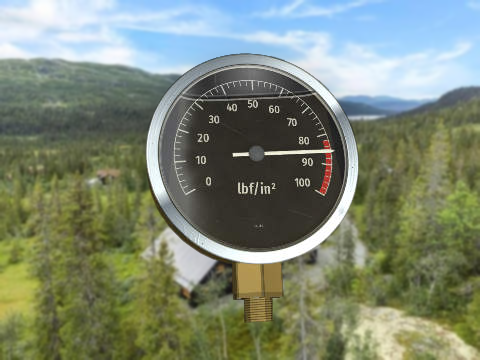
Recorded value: 86 psi
